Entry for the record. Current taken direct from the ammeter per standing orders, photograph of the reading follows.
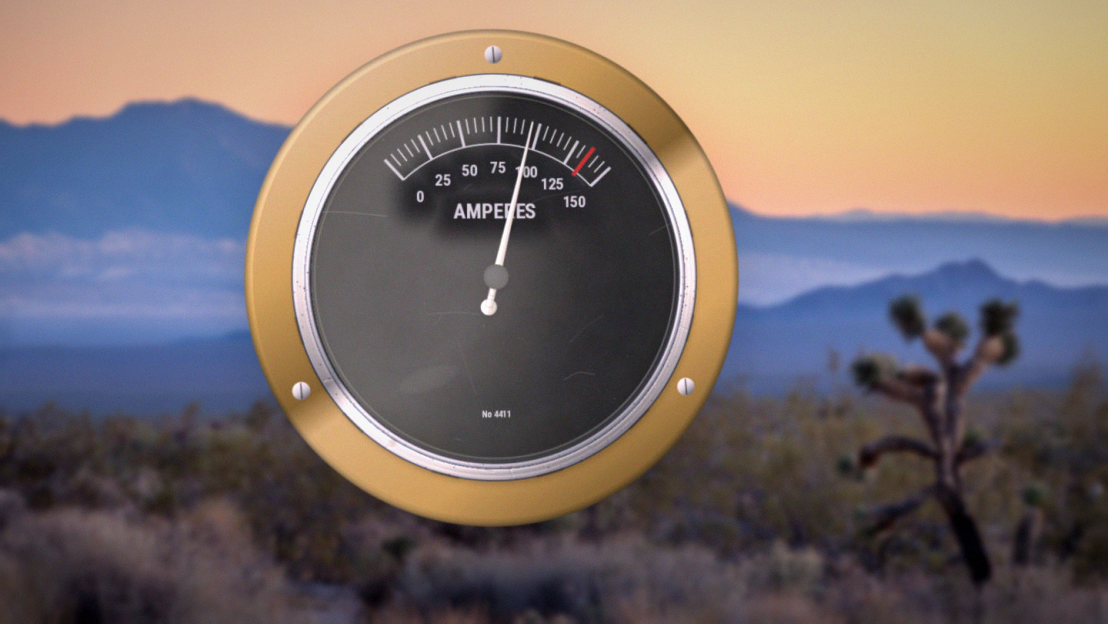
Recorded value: 95 A
